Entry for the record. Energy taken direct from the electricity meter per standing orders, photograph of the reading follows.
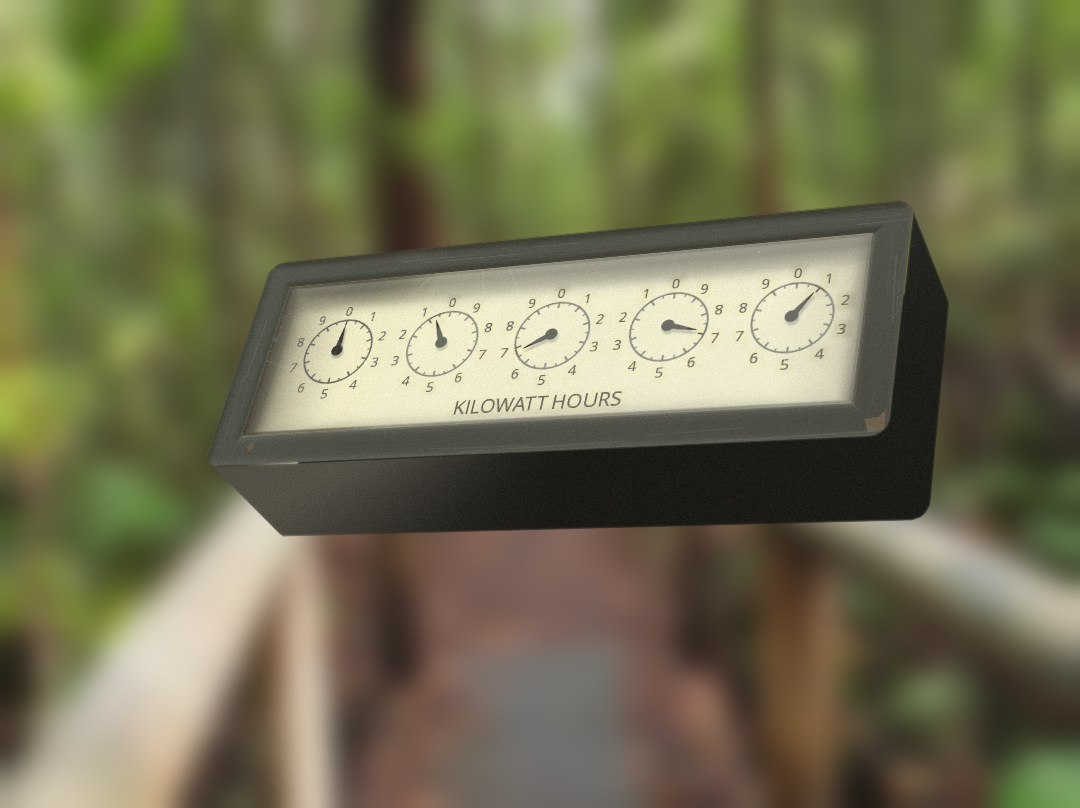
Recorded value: 671 kWh
